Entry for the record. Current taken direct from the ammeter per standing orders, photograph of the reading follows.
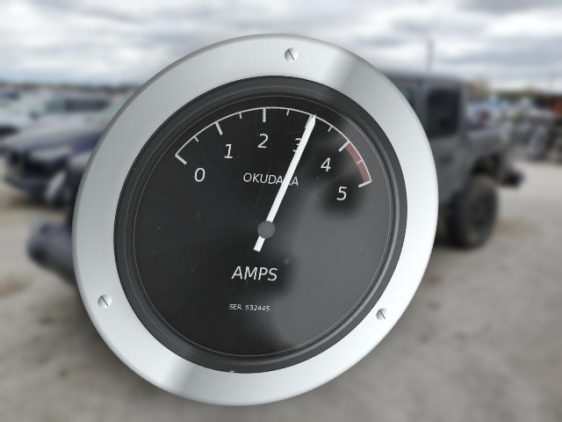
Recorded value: 3 A
